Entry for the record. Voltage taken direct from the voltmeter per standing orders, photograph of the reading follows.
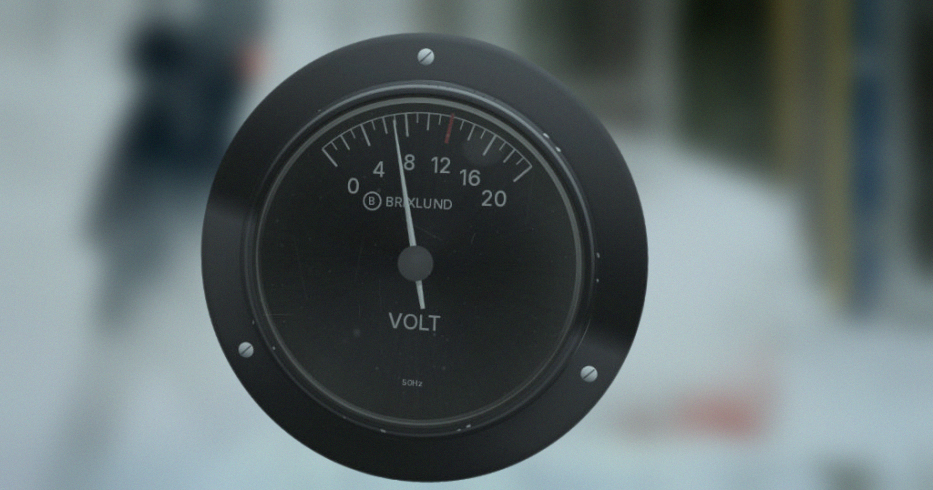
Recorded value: 7 V
